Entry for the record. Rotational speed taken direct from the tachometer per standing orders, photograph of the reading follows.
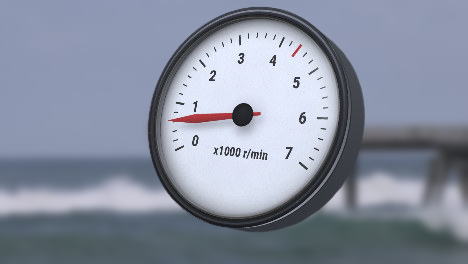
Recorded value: 600 rpm
